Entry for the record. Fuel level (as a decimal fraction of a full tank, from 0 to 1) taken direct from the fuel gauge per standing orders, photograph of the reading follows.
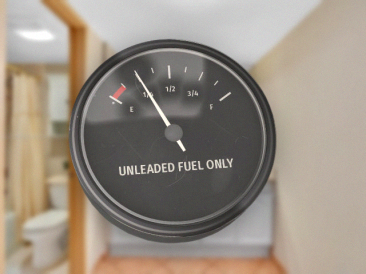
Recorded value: 0.25
